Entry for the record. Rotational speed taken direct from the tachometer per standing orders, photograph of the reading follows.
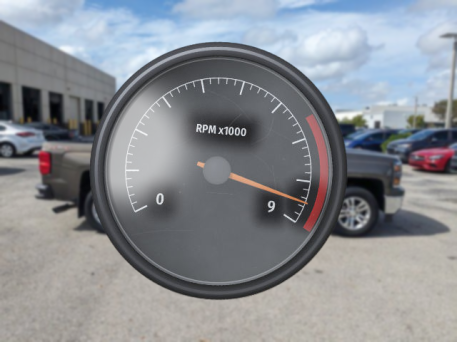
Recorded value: 8500 rpm
